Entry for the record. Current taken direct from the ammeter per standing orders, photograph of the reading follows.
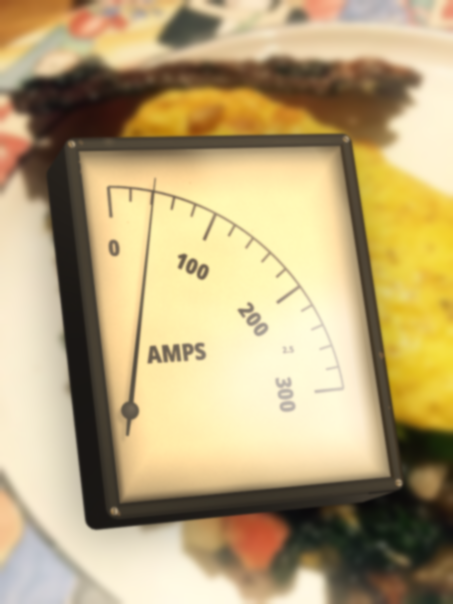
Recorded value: 40 A
